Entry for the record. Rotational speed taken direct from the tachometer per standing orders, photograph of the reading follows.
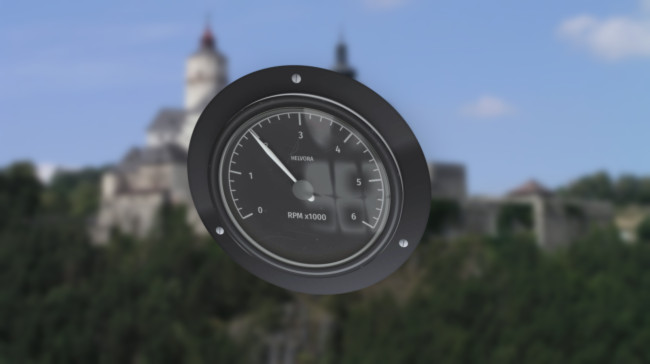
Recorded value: 2000 rpm
